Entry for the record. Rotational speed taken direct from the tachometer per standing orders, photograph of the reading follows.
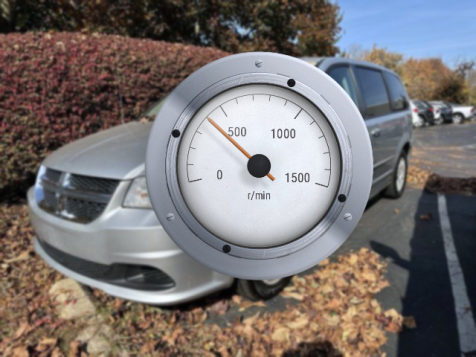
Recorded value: 400 rpm
